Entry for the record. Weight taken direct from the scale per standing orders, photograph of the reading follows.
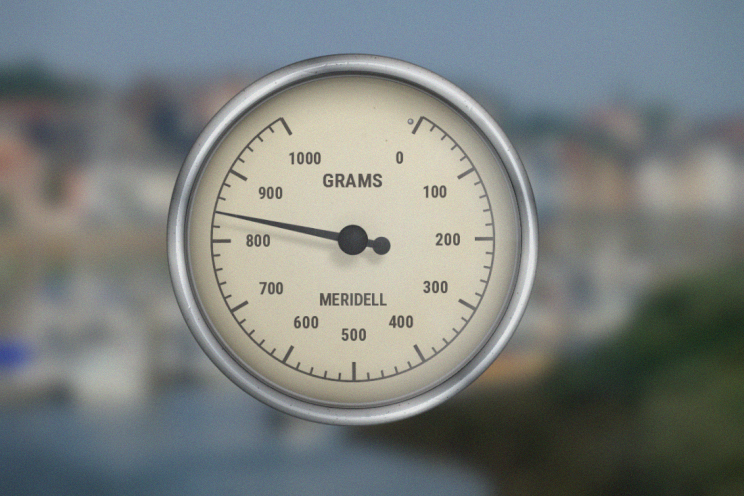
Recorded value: 840 g
